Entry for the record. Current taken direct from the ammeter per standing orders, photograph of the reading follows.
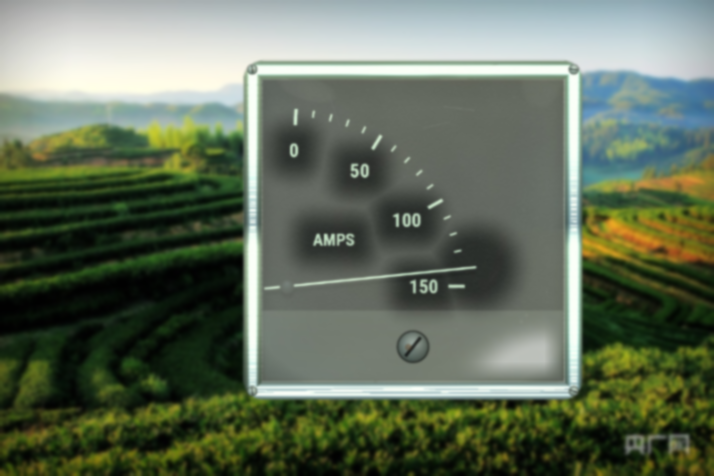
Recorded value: 140 A
